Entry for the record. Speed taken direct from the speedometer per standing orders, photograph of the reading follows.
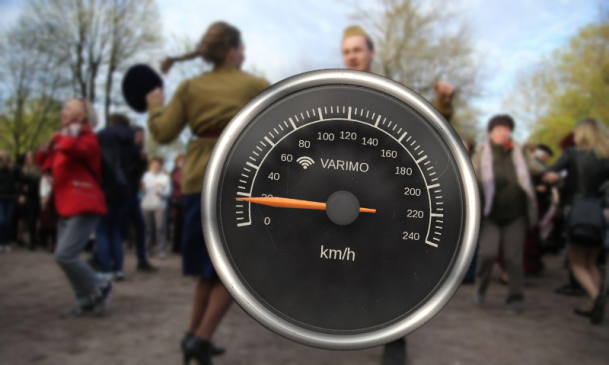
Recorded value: 16 km/h
